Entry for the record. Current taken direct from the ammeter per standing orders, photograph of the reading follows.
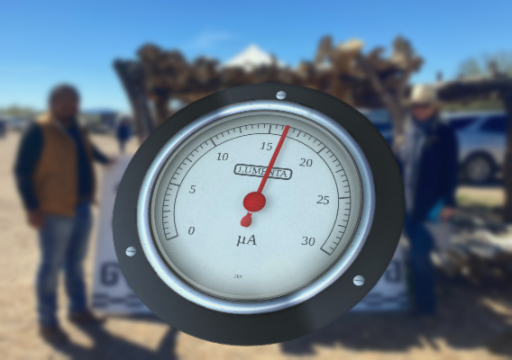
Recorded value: 16.5 µA
